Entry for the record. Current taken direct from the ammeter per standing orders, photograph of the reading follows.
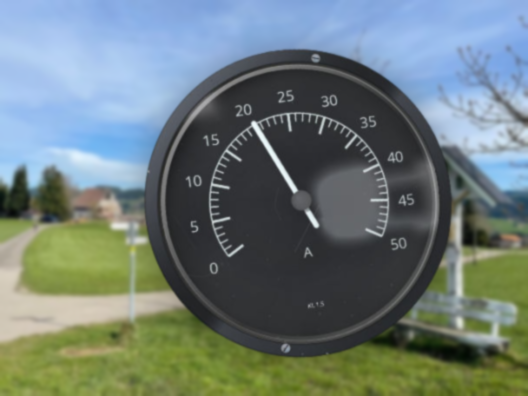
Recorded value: 20 A
